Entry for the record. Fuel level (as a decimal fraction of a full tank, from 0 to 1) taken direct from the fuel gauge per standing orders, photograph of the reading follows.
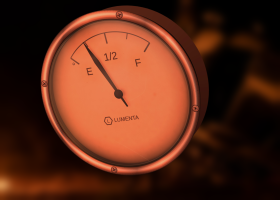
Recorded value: 0.25
